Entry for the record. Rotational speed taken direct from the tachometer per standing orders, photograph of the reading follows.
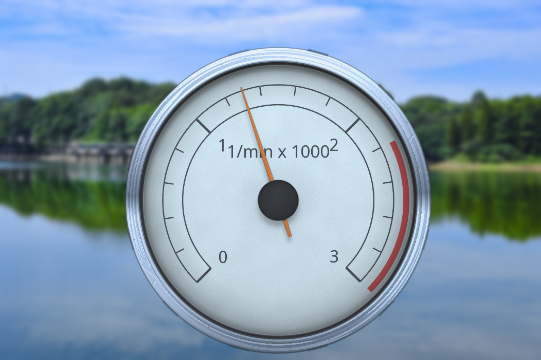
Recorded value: 1300 rpm
